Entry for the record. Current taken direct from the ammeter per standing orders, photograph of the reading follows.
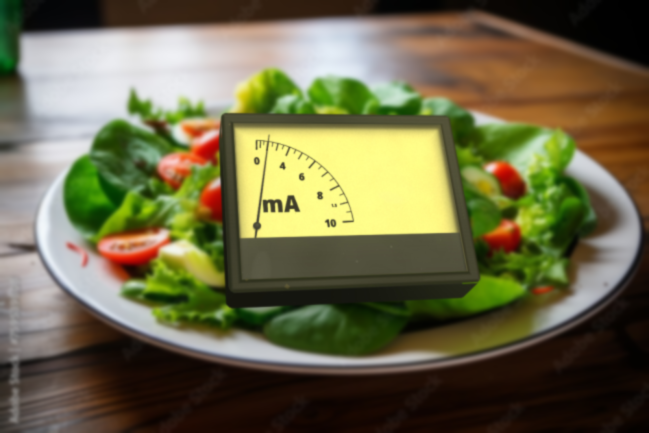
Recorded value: 2 mA
